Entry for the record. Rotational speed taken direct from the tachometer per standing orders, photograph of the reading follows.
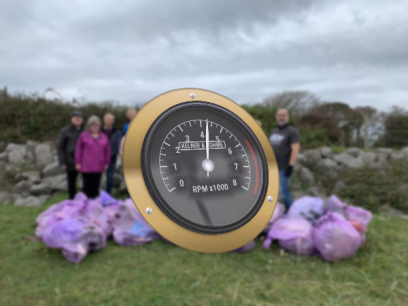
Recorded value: 4250 rpm
